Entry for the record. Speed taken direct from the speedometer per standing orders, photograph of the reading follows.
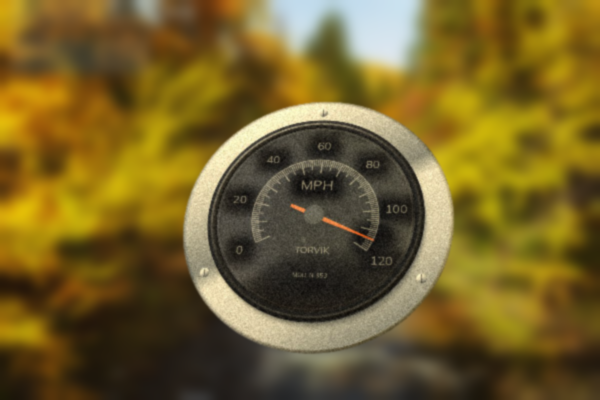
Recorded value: 115 mph
